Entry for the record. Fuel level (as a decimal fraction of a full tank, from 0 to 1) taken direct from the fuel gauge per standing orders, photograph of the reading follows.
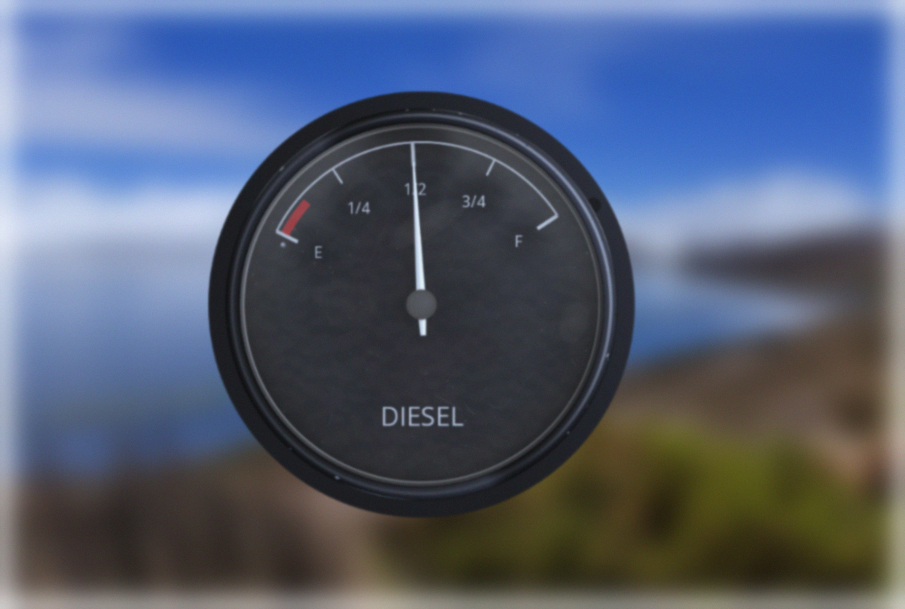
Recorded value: 0.5
